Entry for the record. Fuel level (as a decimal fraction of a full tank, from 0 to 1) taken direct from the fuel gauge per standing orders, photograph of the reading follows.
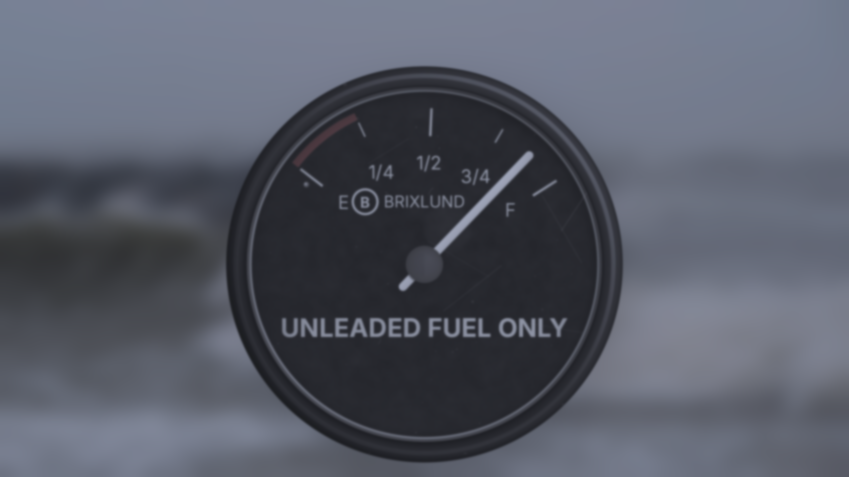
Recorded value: 0.875
